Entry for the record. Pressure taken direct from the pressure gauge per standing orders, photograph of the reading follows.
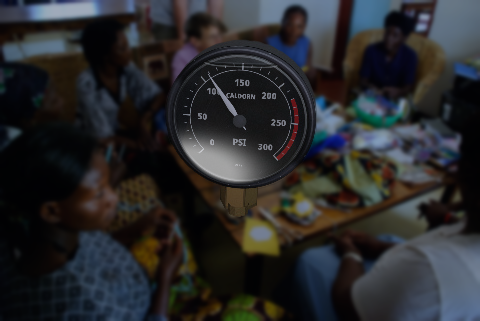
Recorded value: 110 psi
